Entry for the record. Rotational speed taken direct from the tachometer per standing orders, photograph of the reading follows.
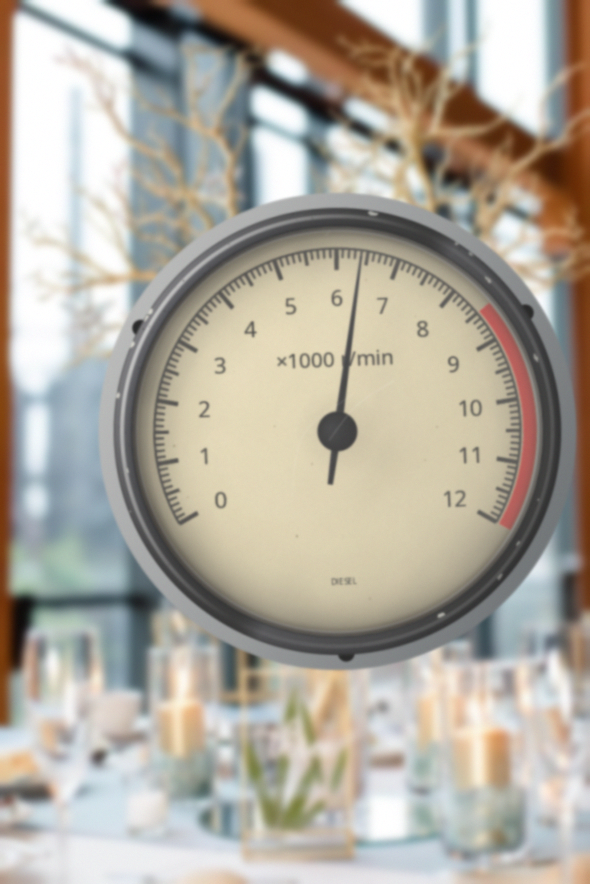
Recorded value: 6400 rpm
